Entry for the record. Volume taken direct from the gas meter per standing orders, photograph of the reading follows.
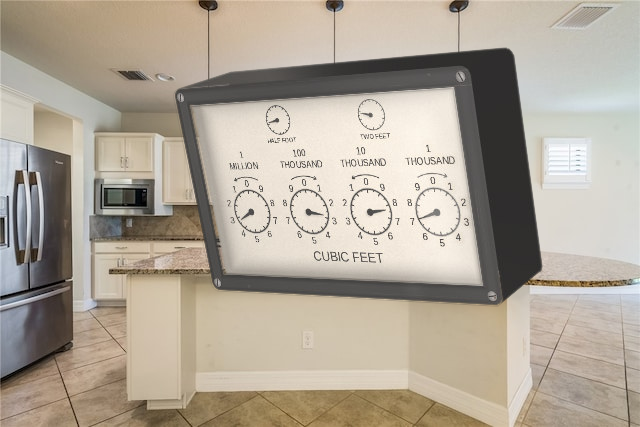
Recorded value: 327700 ft³
